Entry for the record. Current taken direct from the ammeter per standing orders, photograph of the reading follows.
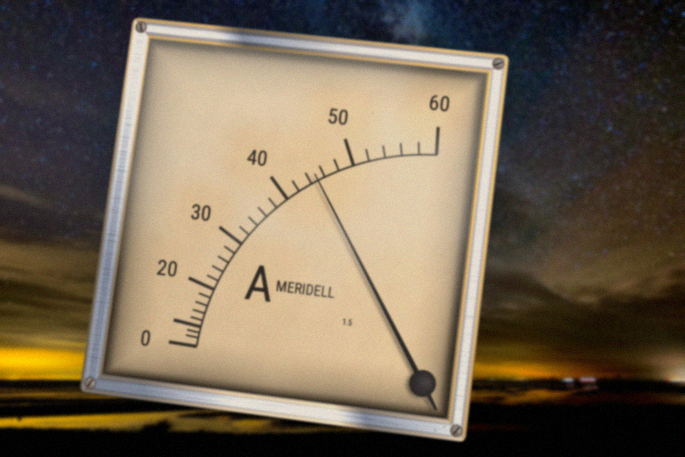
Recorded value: 45 A
